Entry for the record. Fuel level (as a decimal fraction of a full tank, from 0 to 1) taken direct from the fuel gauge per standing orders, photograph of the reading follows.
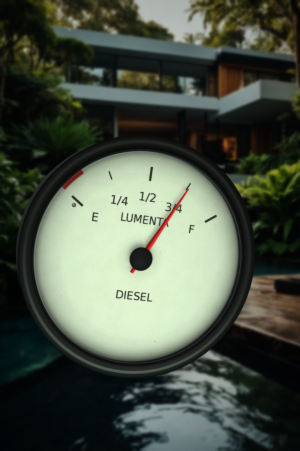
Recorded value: 0.75
